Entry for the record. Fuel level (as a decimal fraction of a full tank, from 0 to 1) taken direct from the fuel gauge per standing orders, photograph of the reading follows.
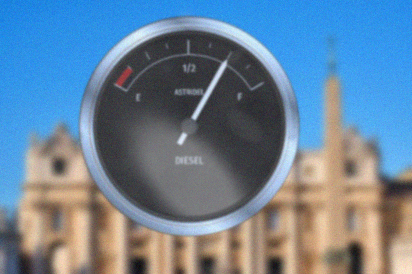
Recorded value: 0.75
